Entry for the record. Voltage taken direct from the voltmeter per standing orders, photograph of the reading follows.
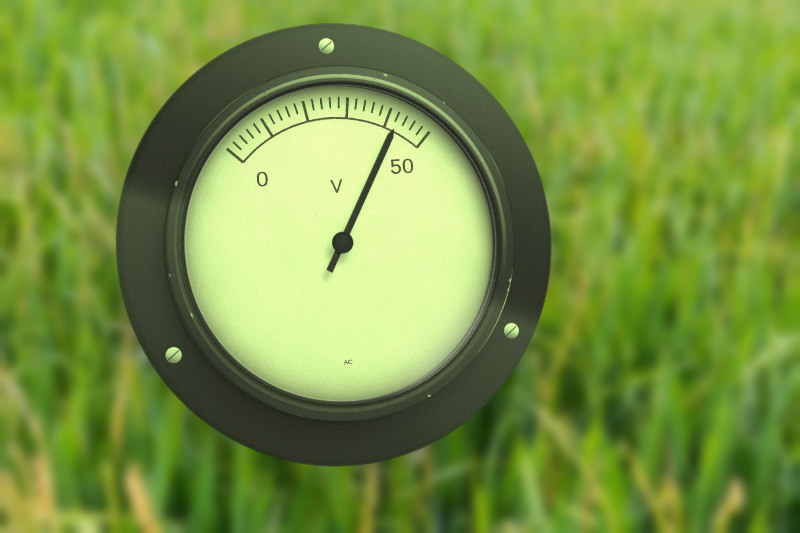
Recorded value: 42 V
